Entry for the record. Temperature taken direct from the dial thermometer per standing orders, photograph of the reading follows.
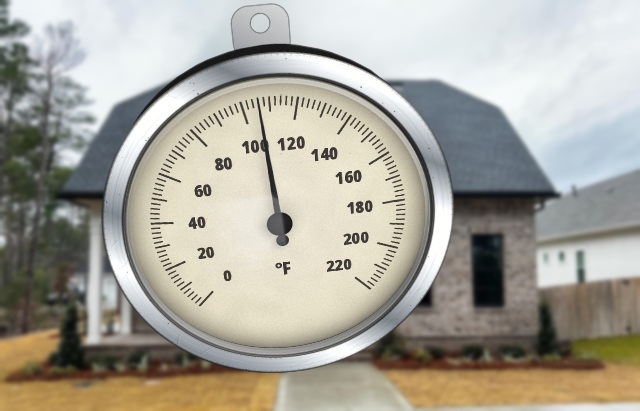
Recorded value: 106 °F
